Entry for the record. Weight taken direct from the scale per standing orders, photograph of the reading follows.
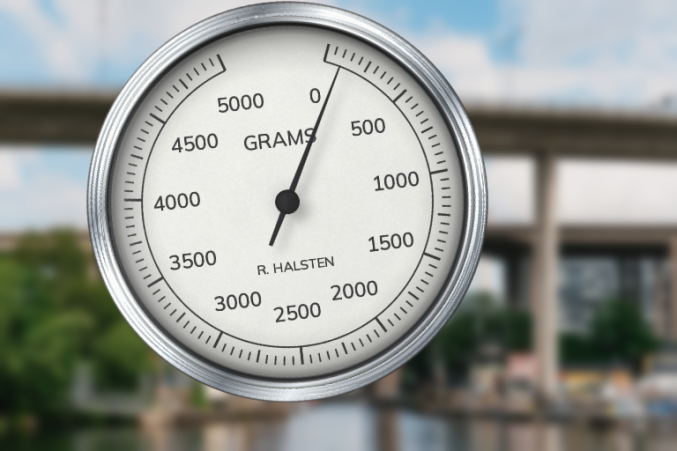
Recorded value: 100 g
